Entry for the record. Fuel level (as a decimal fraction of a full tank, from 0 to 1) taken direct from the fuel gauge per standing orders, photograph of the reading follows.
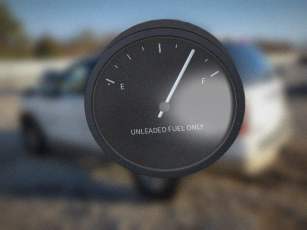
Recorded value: 0.75
